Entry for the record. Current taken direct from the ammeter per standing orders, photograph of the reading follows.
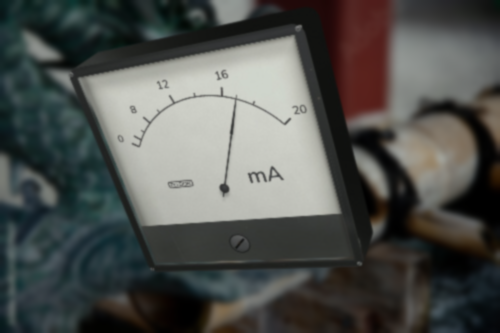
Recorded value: 17 mA
